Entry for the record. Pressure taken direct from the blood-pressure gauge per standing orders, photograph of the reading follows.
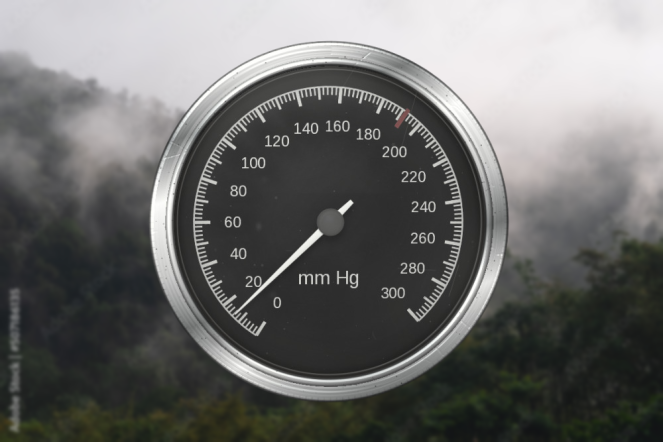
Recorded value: 14 mmHg
